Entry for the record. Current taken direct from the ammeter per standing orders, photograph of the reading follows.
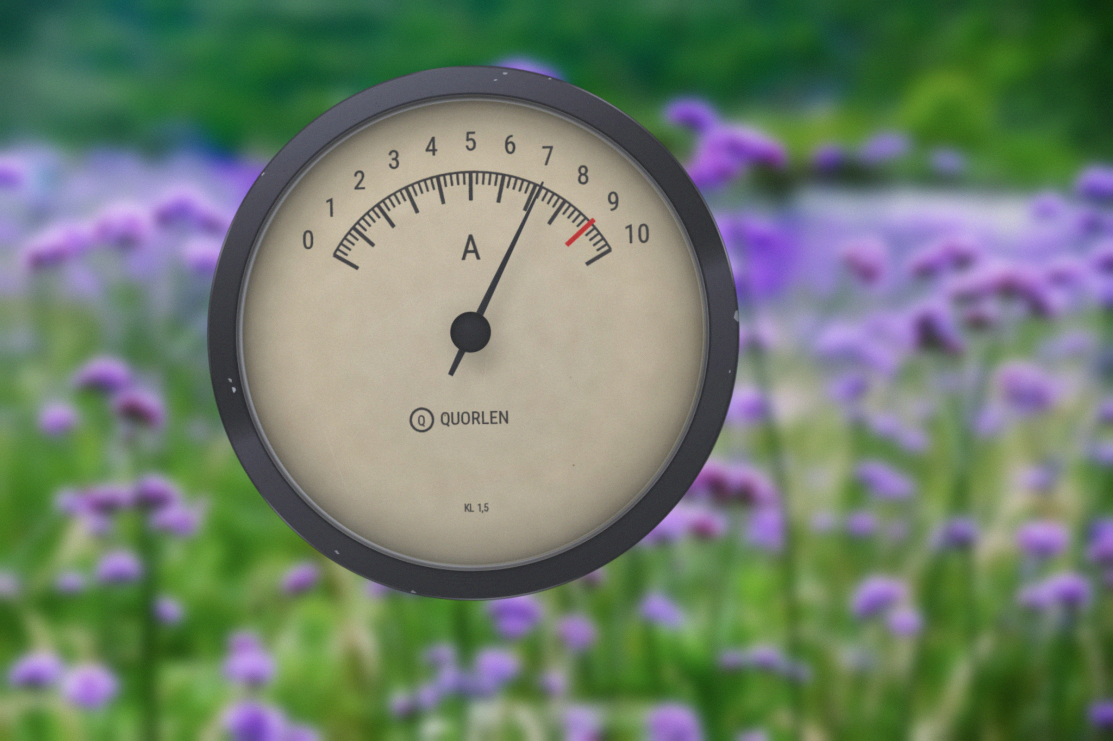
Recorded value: 7.2 A
